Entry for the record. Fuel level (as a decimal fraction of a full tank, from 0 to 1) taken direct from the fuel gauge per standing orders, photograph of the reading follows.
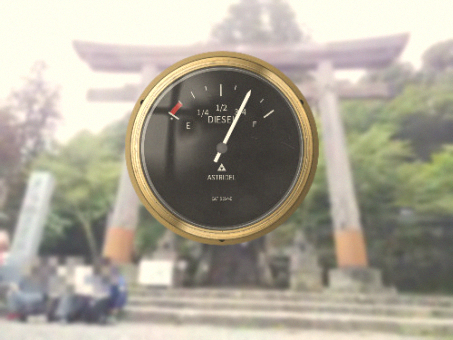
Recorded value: 0.75
